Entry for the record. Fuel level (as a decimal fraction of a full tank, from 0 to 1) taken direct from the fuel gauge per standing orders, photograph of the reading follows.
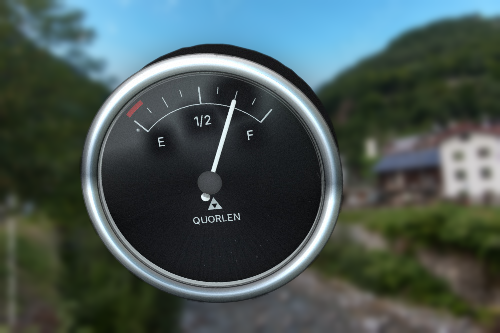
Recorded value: 0.75
